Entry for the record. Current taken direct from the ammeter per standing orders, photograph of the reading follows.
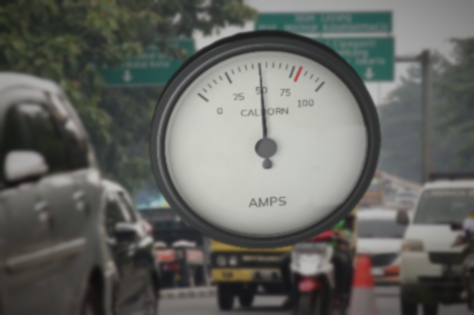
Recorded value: 50 A
